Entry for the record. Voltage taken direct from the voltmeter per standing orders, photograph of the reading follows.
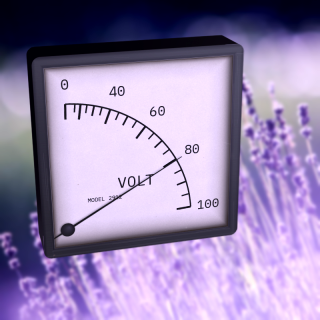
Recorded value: 80 V
